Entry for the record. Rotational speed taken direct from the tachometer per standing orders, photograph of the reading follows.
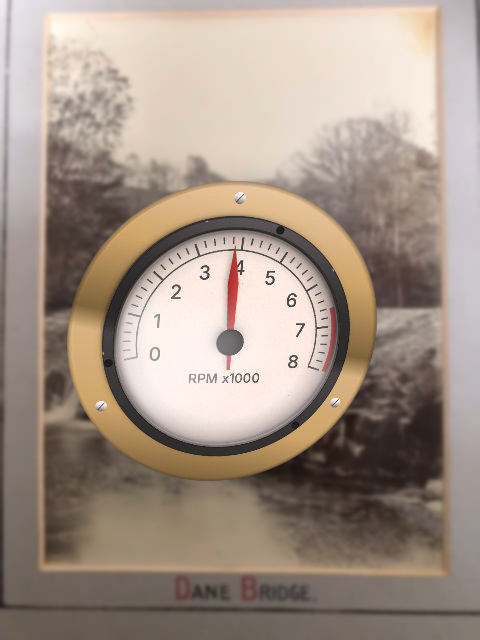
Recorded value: 3800 rpm
